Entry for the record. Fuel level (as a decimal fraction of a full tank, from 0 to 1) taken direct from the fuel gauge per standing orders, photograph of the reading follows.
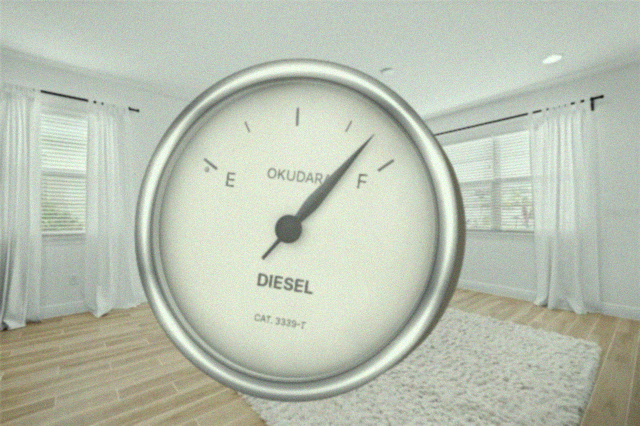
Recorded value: 0.875
